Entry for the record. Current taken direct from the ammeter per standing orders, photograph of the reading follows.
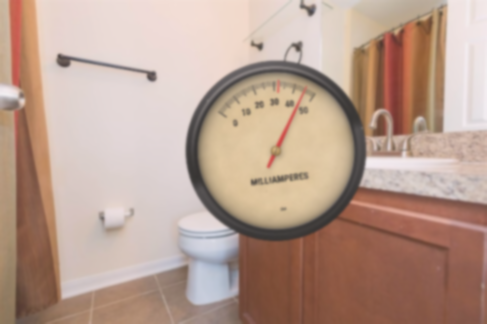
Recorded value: 45 mA
